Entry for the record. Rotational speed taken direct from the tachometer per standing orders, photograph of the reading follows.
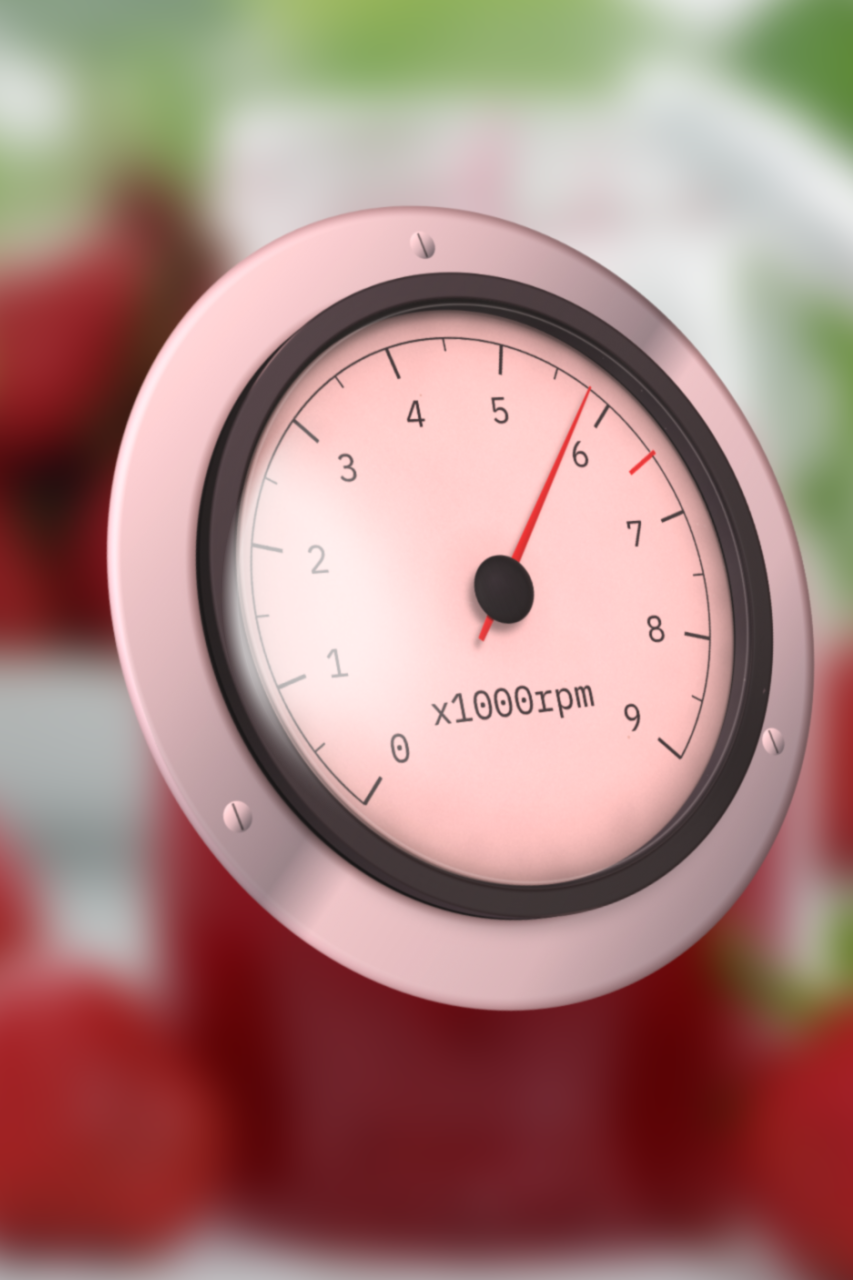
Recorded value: 5750 rpm
